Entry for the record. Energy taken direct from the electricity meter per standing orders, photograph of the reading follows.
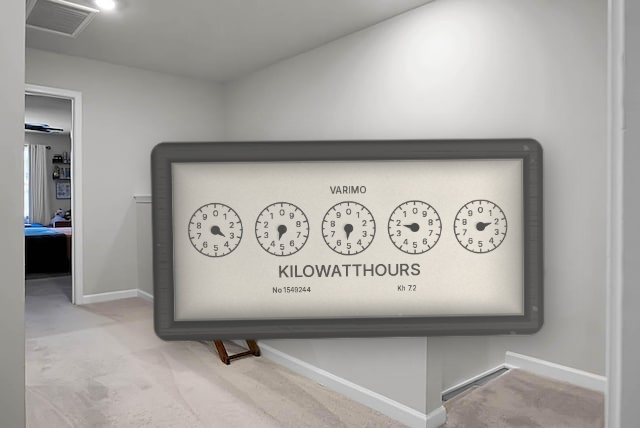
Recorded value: 34522 kWh
